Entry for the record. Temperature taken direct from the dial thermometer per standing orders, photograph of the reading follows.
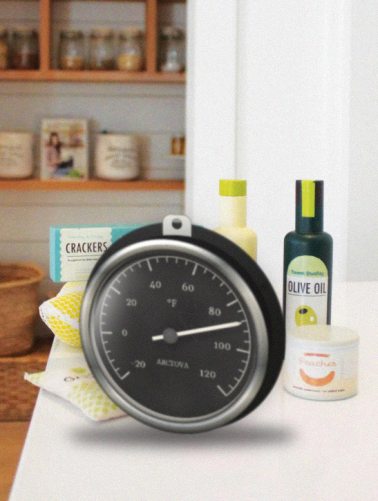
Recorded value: 88 °F
